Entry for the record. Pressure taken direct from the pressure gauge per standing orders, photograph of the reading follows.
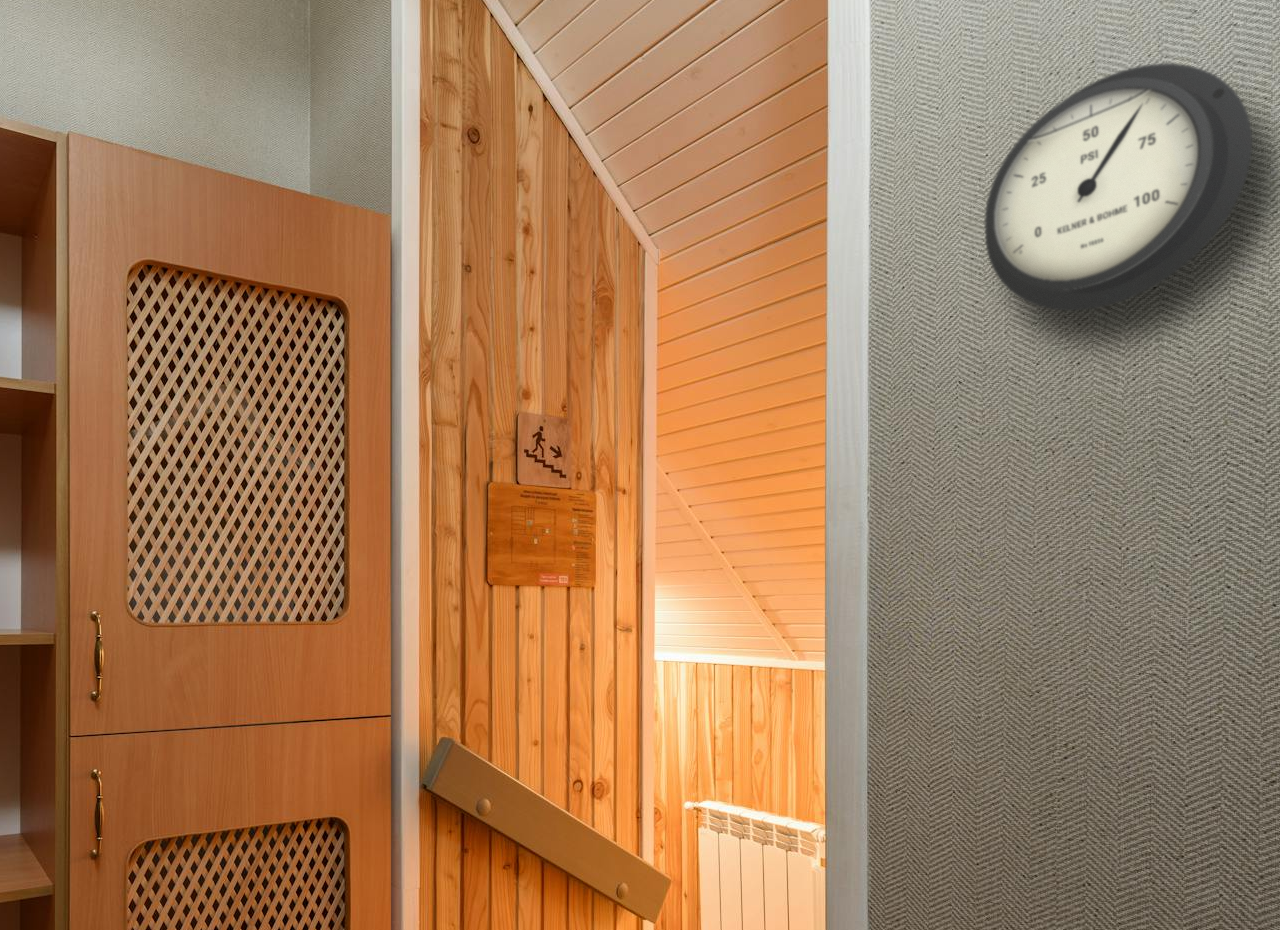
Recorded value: 65 psi
